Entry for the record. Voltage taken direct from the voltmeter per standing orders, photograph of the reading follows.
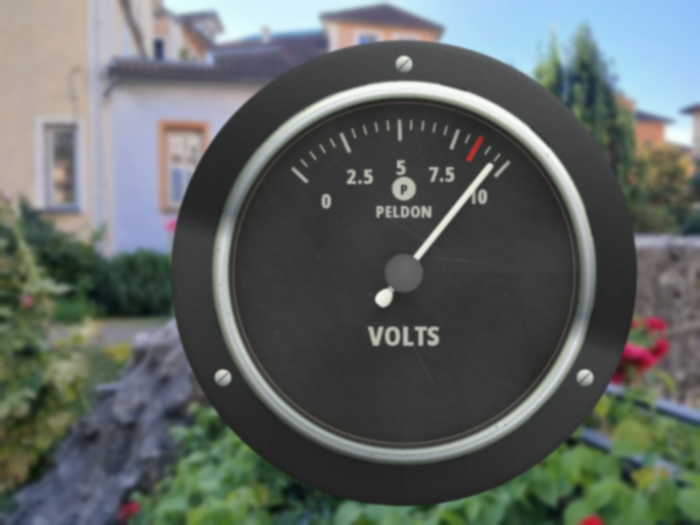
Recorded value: 9.5 V
